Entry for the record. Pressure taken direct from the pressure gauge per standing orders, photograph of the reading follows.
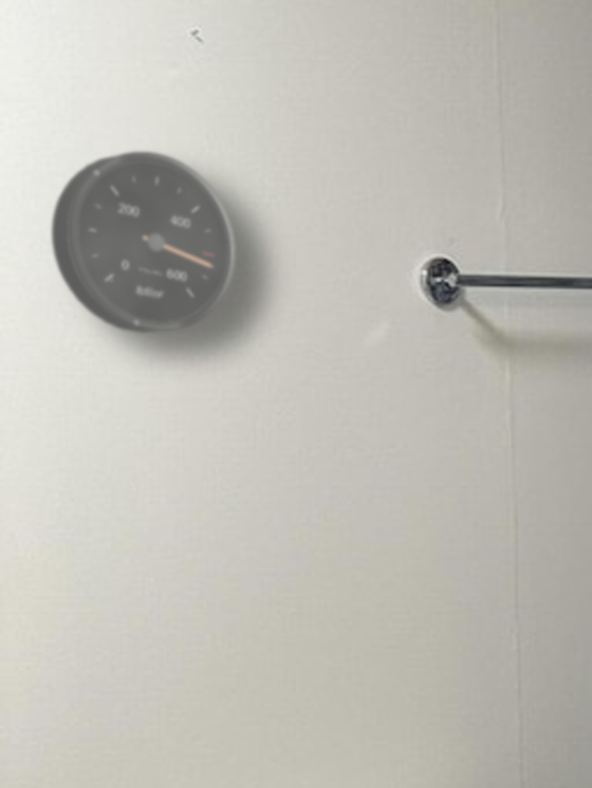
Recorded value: 525 psi
